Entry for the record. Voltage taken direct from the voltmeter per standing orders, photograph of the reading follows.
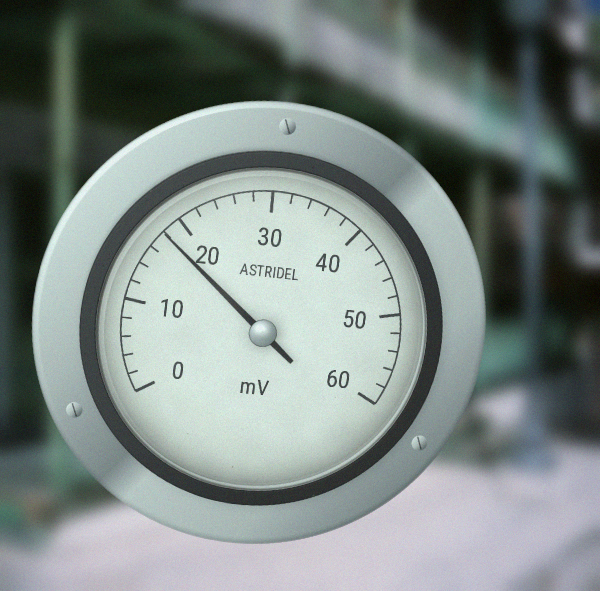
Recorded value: 18 mV
